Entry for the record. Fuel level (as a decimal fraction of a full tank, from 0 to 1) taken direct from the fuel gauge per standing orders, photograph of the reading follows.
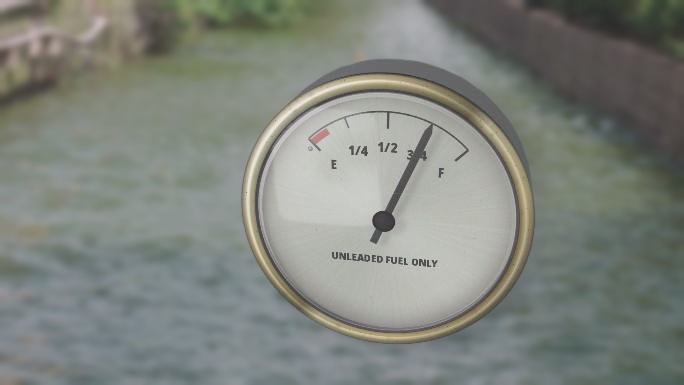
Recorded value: 0.75
